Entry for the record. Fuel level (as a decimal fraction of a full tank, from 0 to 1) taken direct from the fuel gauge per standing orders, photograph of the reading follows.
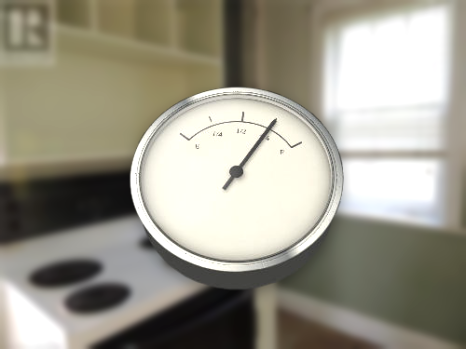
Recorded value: 0.75
